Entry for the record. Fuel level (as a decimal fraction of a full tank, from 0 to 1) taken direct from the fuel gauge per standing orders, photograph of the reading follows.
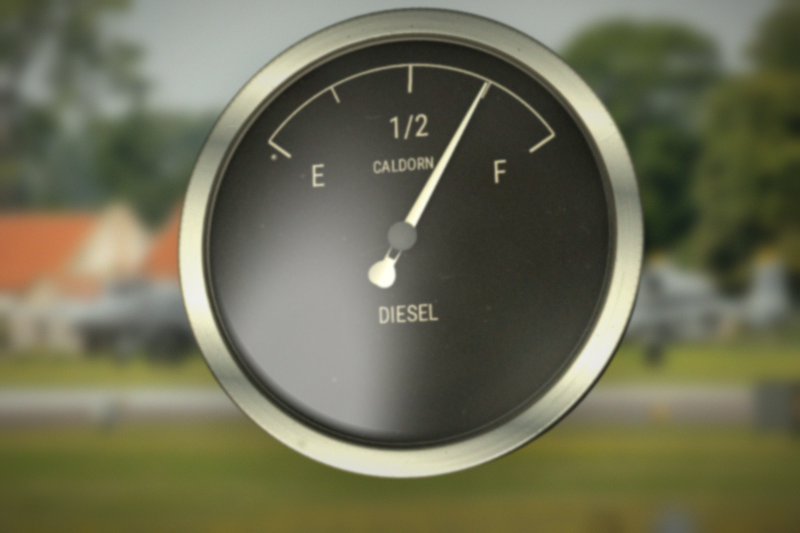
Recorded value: 0.75
